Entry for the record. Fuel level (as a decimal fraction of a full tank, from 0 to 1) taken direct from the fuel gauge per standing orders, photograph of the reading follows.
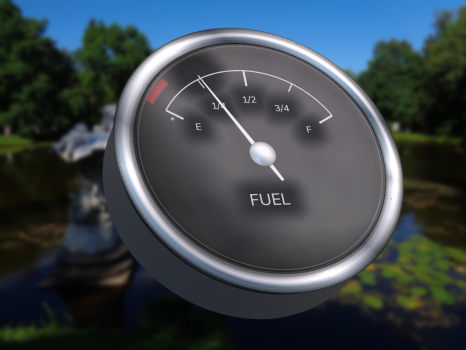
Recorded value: 0.25
